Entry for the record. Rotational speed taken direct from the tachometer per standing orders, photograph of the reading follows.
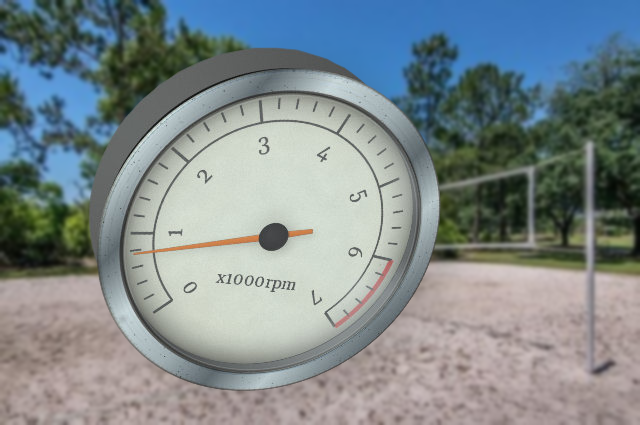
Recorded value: 800 rpm
